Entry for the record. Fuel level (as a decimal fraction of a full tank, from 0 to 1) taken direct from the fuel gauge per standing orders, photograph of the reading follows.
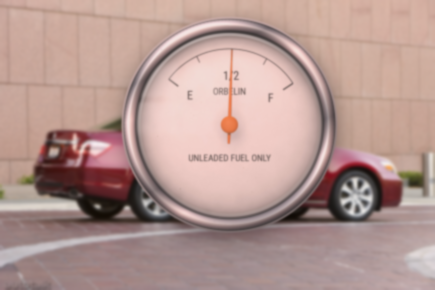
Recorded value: 0.5
